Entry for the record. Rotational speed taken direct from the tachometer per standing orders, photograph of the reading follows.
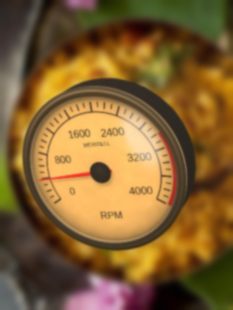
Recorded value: 400 rpm
